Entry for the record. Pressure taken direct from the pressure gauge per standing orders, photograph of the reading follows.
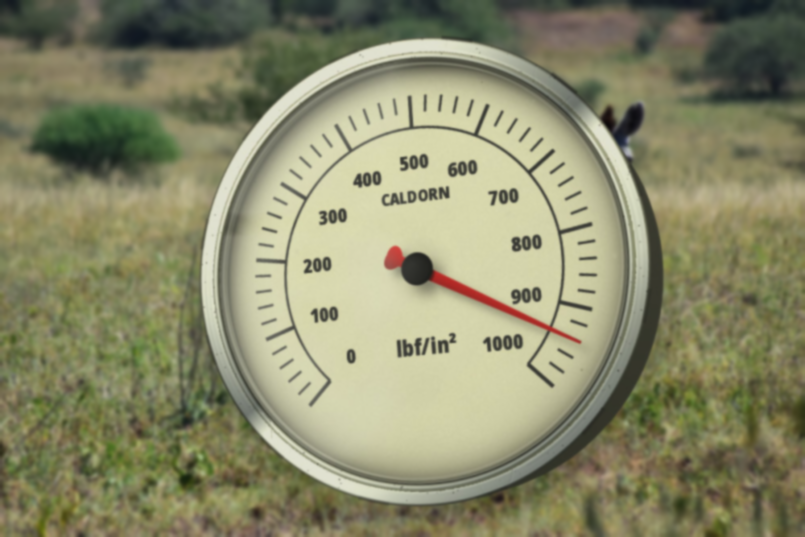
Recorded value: 940 psi
